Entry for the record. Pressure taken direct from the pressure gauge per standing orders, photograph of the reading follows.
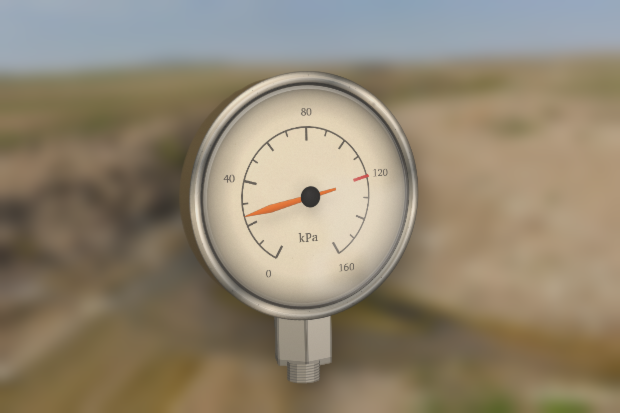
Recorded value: 25 kPa
